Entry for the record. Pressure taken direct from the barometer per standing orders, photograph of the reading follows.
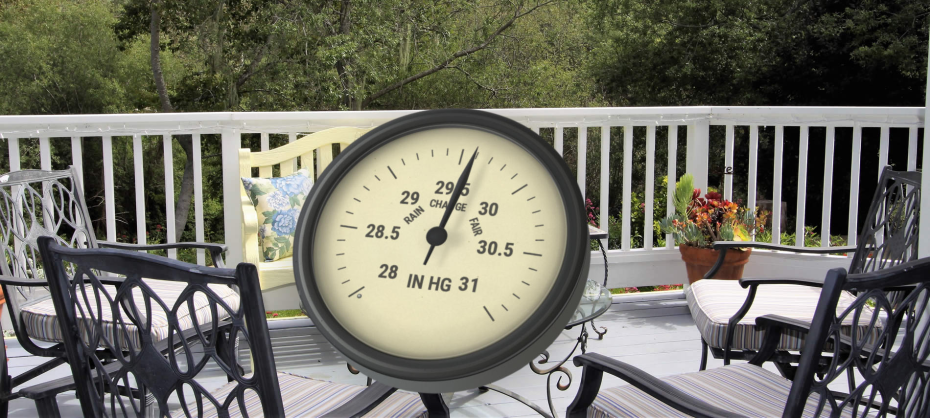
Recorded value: 29.6 inHg
